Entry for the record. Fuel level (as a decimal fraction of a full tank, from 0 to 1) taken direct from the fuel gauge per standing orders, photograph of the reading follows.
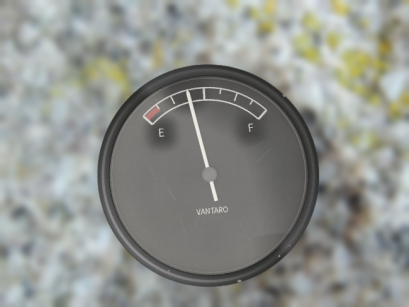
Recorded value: 0.375
